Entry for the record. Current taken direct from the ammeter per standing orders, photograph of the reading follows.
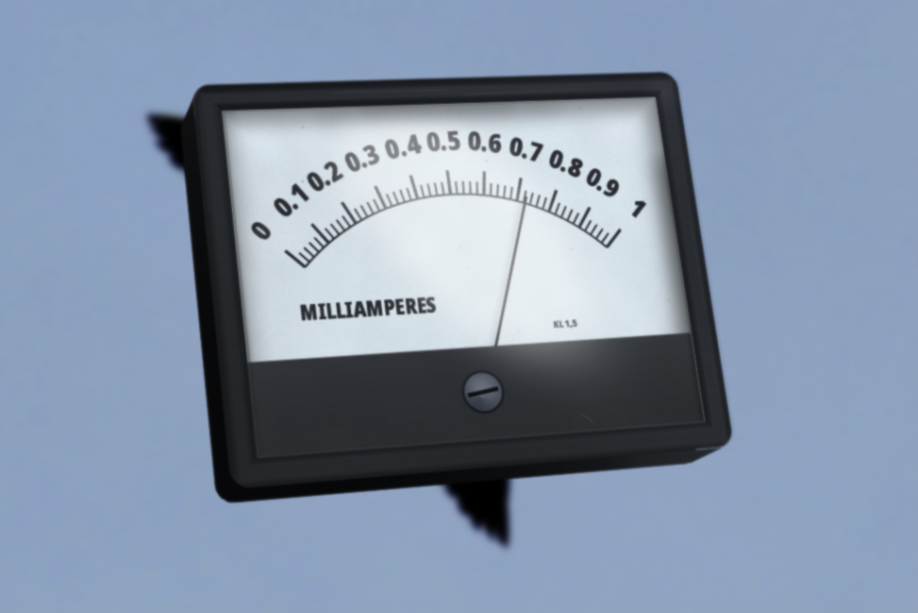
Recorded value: 0.72 mA
